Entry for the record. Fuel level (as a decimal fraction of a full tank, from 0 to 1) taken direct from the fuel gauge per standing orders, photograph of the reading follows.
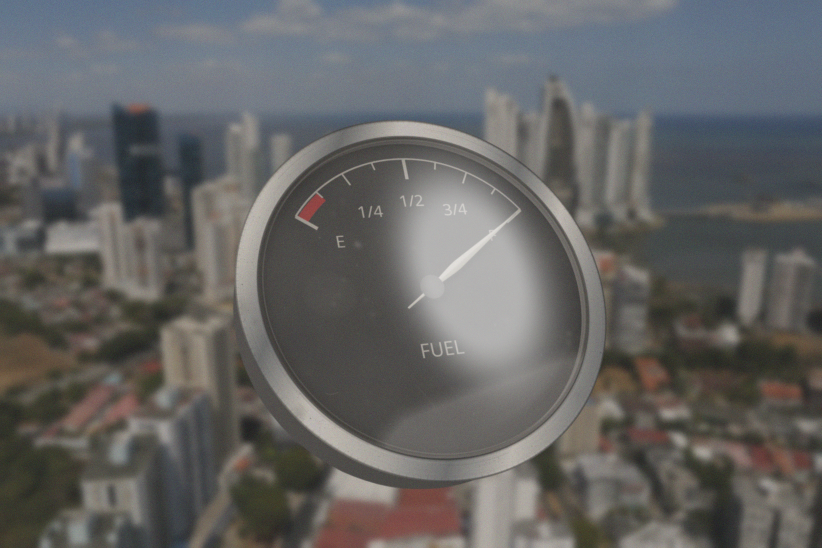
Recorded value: 1
